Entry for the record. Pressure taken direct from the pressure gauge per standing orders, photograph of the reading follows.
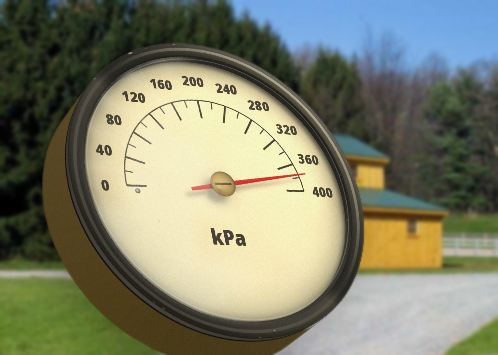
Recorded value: 380 kPa
